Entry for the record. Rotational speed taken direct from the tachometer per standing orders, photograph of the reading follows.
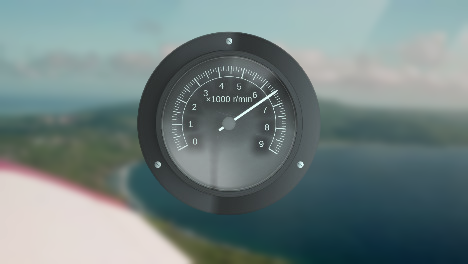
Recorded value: 6500 rpm
